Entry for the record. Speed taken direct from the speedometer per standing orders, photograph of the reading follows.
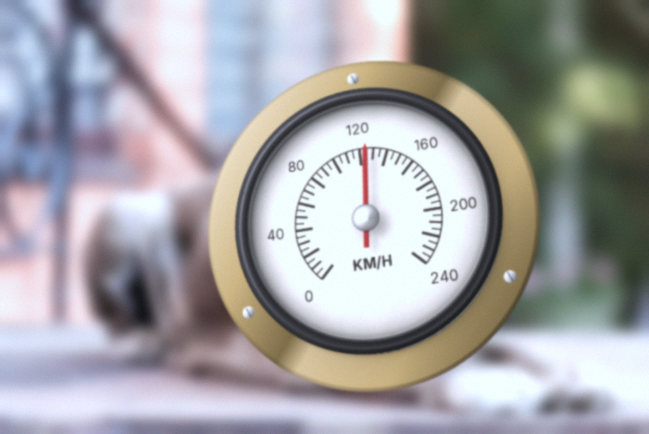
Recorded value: 125 km/h
